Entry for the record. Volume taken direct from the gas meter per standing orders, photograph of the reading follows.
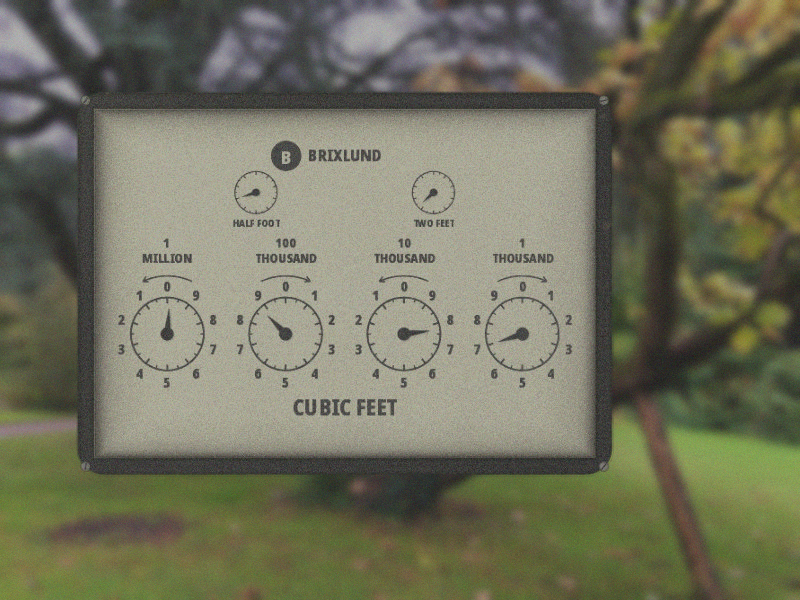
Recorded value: 987700 ft³
